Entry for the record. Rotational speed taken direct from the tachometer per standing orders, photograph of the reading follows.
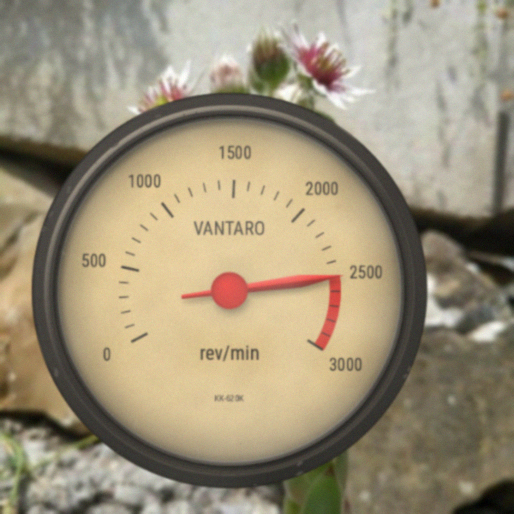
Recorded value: 2500 rpm
